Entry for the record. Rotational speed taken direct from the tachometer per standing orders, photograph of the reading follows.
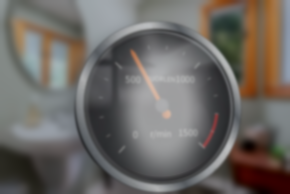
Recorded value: 600 rpm
